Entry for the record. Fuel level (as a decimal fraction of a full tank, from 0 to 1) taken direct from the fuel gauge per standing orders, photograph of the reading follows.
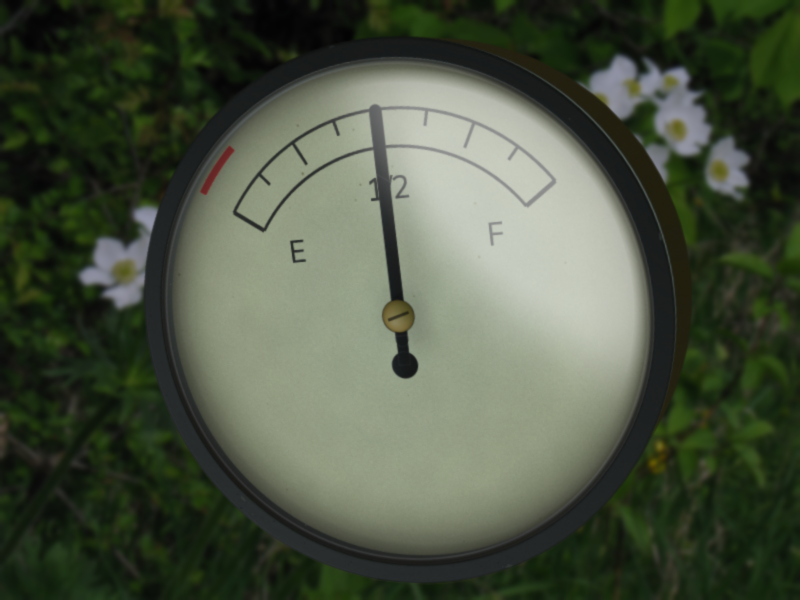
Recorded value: 0.5
